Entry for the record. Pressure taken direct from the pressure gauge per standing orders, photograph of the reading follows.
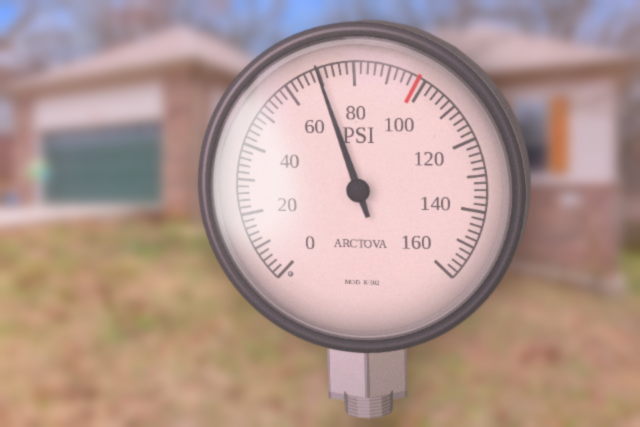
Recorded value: 70 psi
